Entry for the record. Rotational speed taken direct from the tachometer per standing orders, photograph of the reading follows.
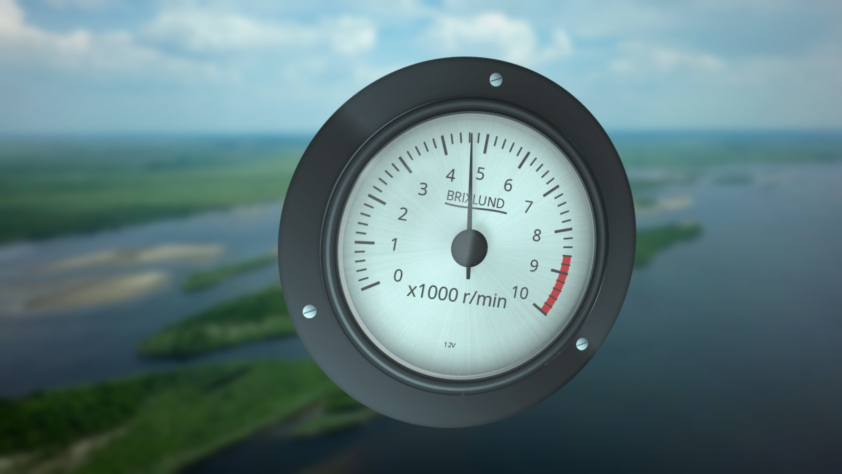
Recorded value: 4600 rpm
